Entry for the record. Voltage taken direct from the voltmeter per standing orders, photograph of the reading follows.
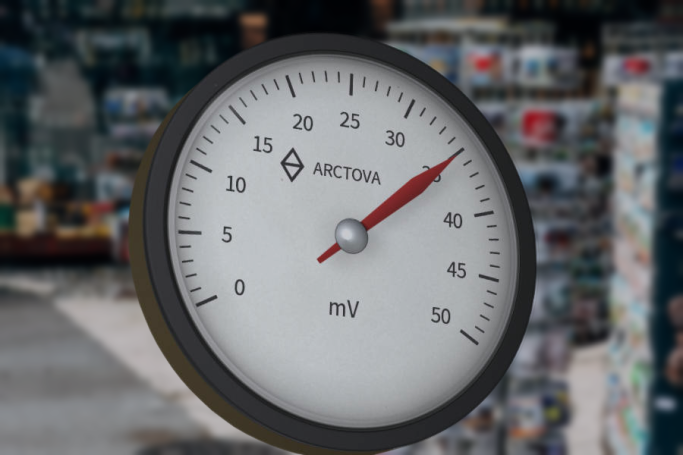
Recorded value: 35 mV
